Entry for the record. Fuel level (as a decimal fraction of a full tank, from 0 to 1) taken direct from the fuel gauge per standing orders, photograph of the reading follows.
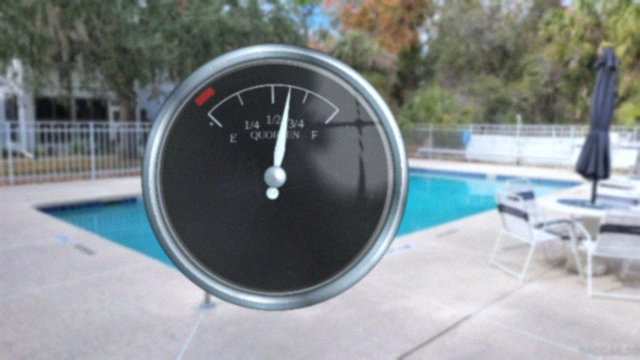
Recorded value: 0.625
